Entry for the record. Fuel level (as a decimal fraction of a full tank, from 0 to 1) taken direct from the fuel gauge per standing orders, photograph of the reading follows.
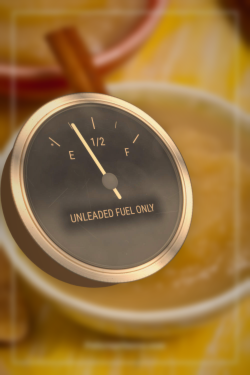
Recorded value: 0.25
